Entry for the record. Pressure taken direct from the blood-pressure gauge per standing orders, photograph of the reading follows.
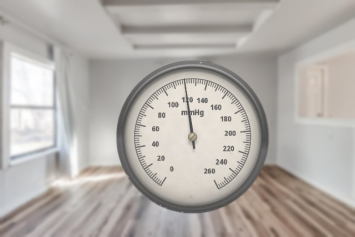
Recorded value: 120 mmHg
